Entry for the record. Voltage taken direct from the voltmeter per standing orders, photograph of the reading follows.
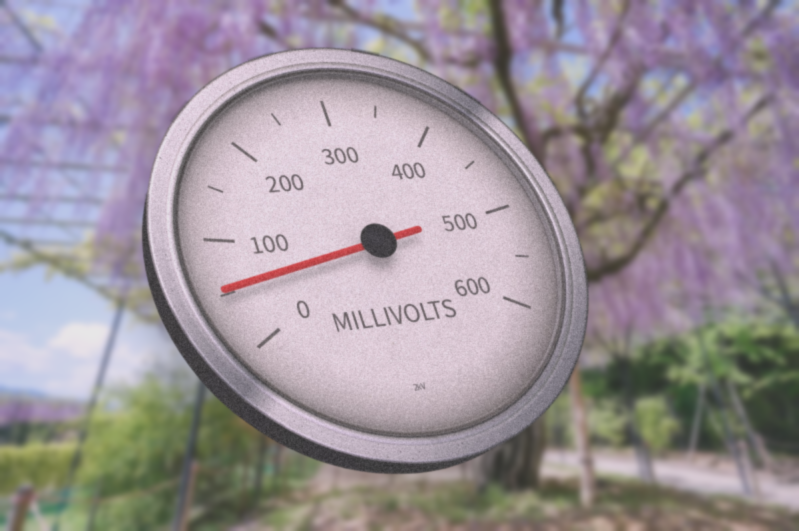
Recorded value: 50 mV
